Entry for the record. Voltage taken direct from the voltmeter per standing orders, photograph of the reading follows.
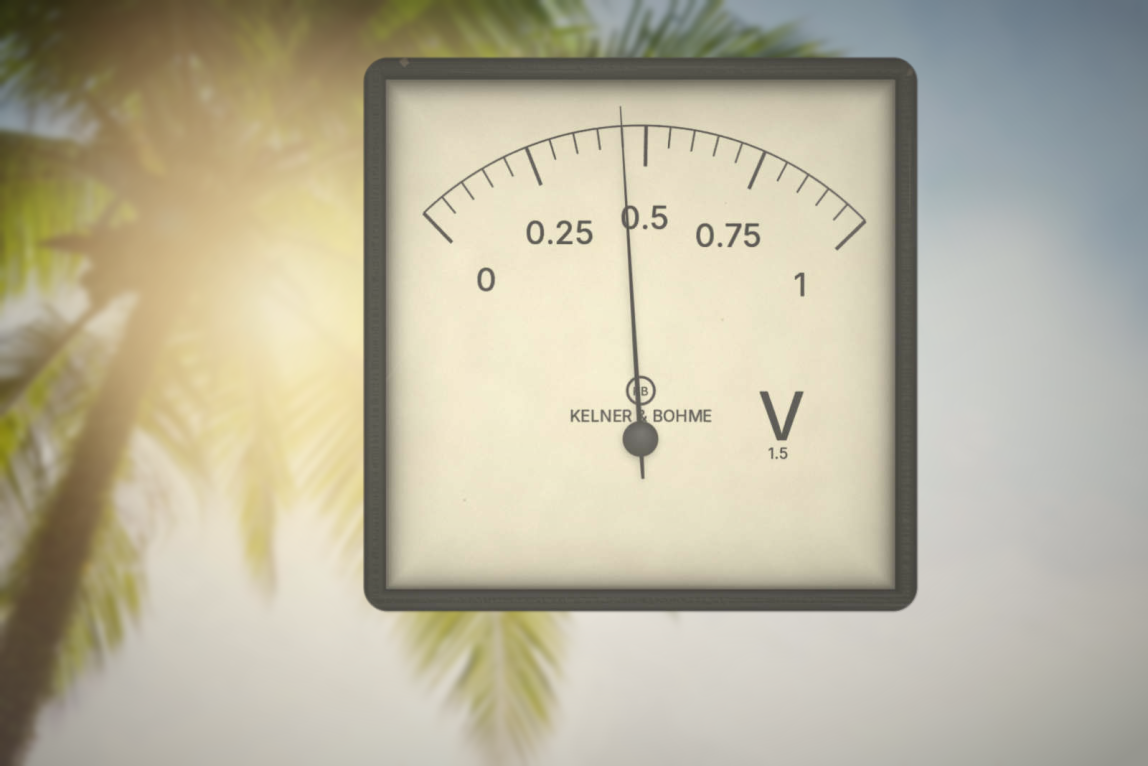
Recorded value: 0.45 V
